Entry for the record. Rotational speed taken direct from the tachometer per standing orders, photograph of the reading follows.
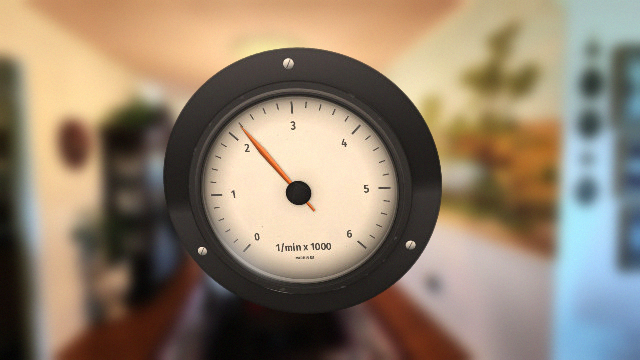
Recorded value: 2200 rpm
